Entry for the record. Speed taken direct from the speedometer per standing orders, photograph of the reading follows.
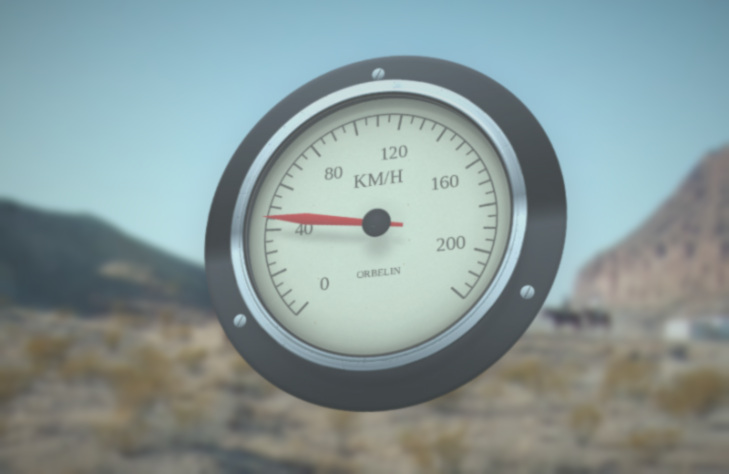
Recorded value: 45 km/h
